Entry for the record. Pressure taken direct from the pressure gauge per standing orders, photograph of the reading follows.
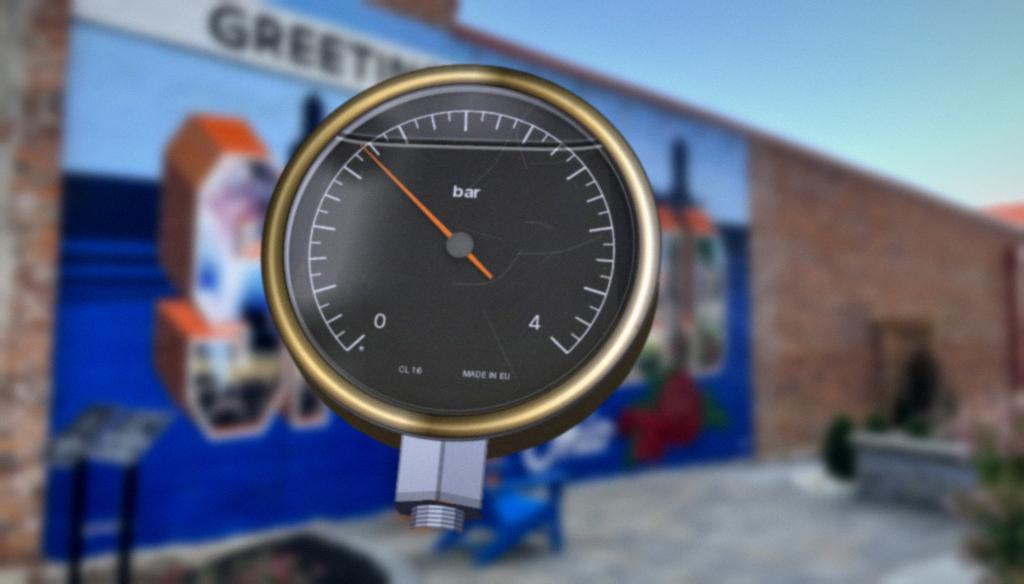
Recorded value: 1.35 bar
